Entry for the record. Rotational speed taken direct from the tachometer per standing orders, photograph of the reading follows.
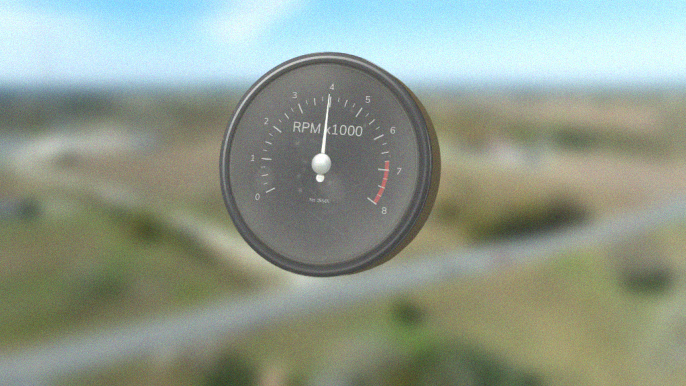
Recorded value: 4000 rpm
